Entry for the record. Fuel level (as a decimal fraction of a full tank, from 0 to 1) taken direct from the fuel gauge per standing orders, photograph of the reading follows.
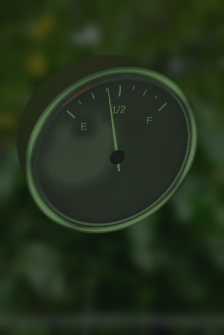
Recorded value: 0.375
